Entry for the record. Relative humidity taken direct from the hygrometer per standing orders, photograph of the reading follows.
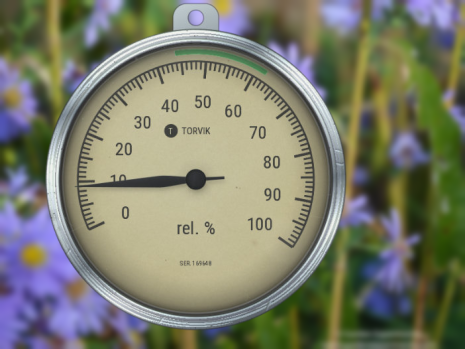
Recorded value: 9 %
